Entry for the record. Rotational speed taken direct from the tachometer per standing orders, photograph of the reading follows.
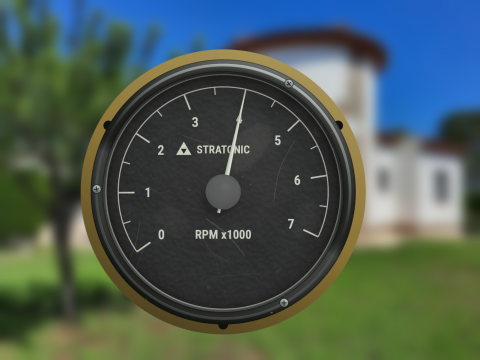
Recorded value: 4000 rpm
